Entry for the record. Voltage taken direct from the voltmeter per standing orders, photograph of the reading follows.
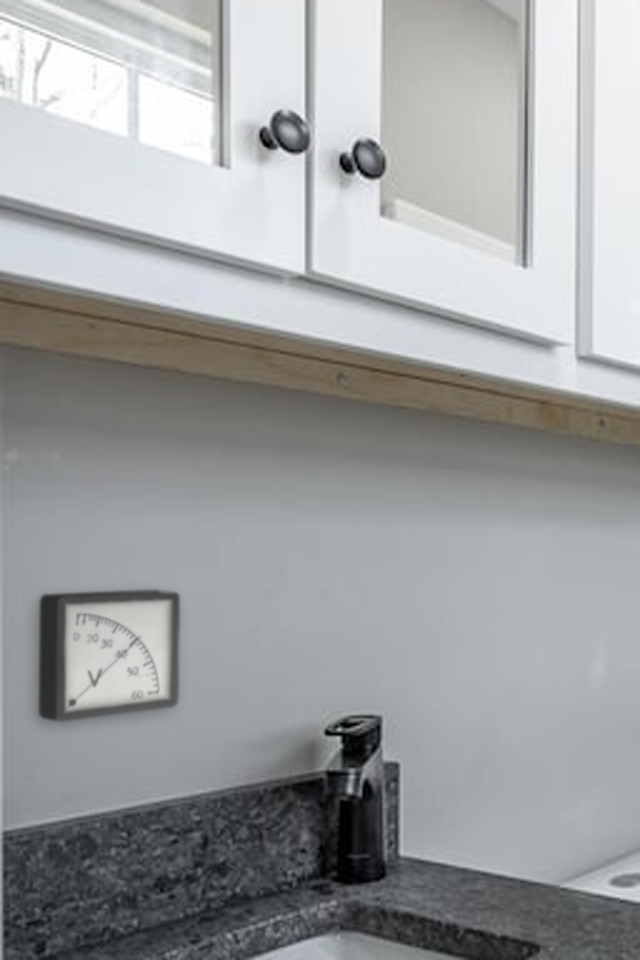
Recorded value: 40 V
